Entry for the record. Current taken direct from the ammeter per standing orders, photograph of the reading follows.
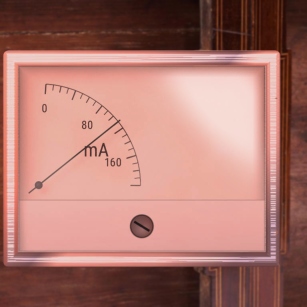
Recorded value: 110 mA
